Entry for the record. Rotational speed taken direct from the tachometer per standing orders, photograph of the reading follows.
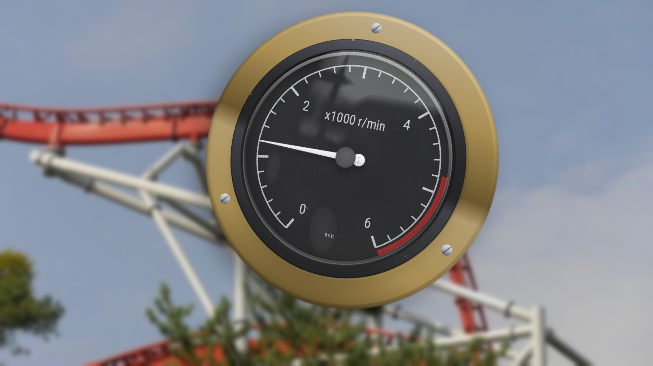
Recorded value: 1200 rpm
